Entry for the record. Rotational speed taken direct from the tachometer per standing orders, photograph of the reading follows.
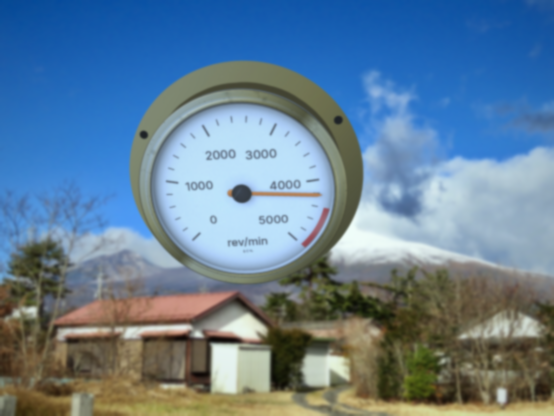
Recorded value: 4200 rpm
